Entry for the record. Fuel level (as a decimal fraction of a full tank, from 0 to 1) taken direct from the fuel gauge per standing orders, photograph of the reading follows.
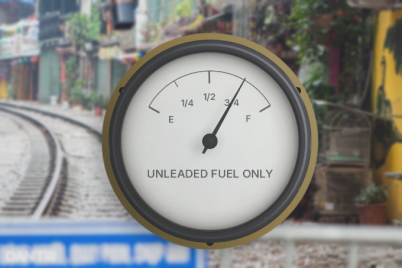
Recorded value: 0.75
